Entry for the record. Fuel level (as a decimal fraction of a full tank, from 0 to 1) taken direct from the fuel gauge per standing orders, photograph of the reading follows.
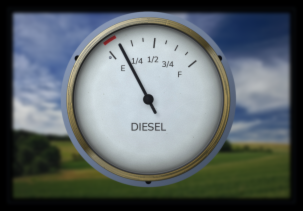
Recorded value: 0.125
